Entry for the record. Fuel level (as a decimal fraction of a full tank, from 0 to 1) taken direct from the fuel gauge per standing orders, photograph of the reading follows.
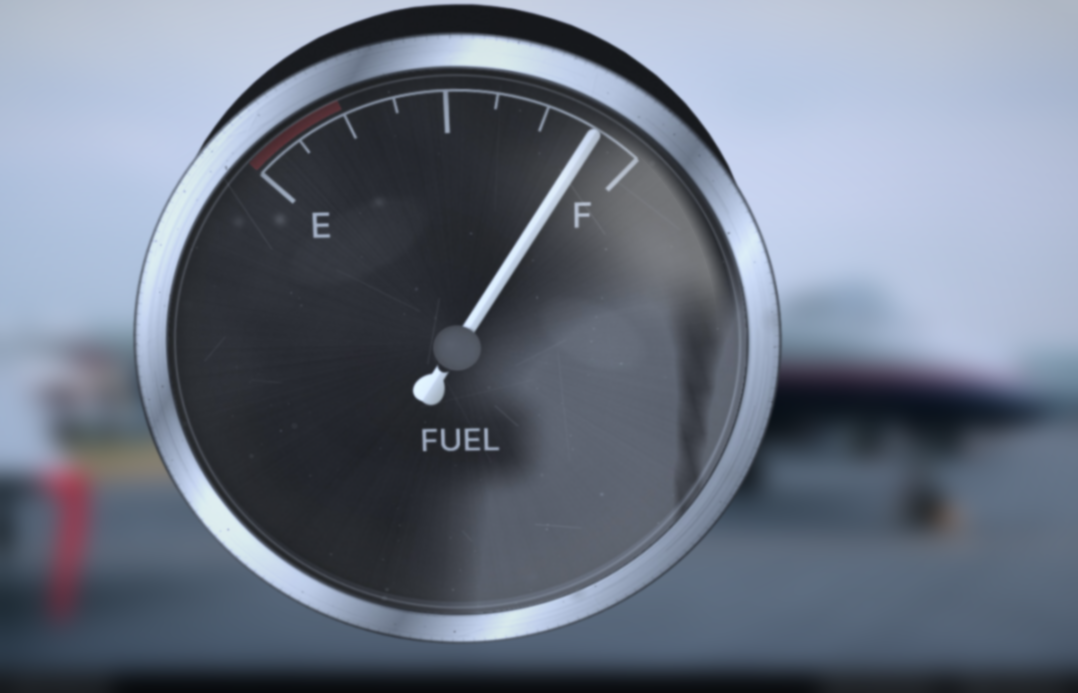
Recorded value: 0.875
